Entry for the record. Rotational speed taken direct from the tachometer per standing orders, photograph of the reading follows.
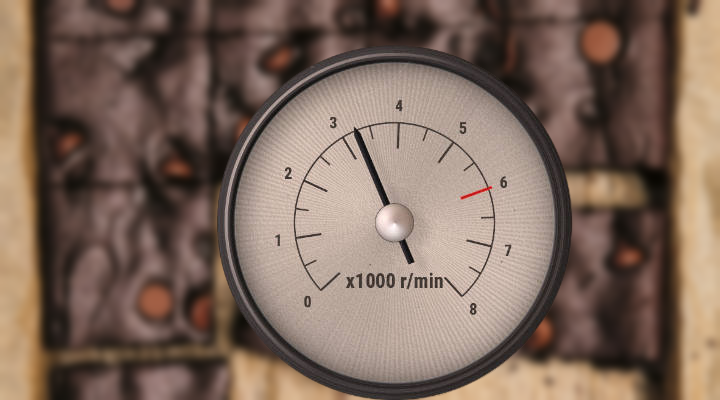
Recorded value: 3250 rpm
